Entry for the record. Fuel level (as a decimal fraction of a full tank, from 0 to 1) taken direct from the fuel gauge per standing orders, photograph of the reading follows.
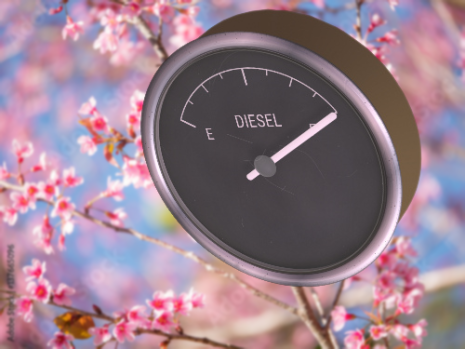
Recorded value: 1
